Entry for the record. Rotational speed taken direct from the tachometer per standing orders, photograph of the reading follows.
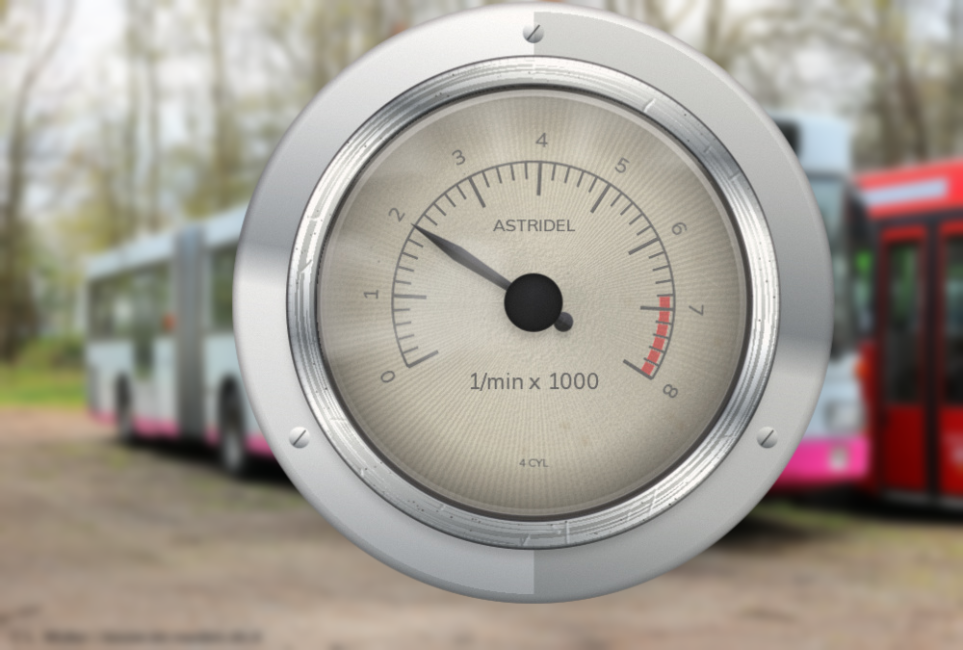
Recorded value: 2000 rpm
